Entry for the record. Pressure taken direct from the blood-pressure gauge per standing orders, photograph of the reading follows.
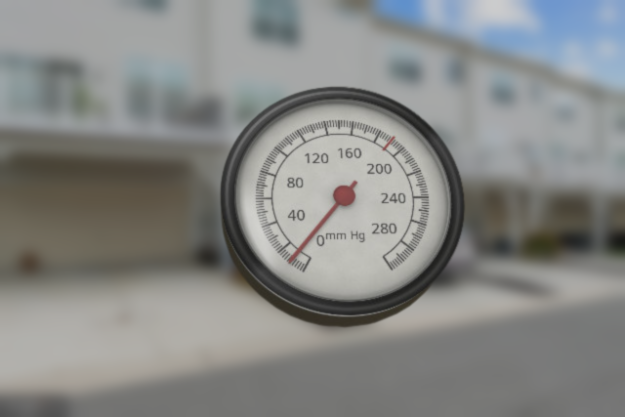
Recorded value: 10 mmHg
